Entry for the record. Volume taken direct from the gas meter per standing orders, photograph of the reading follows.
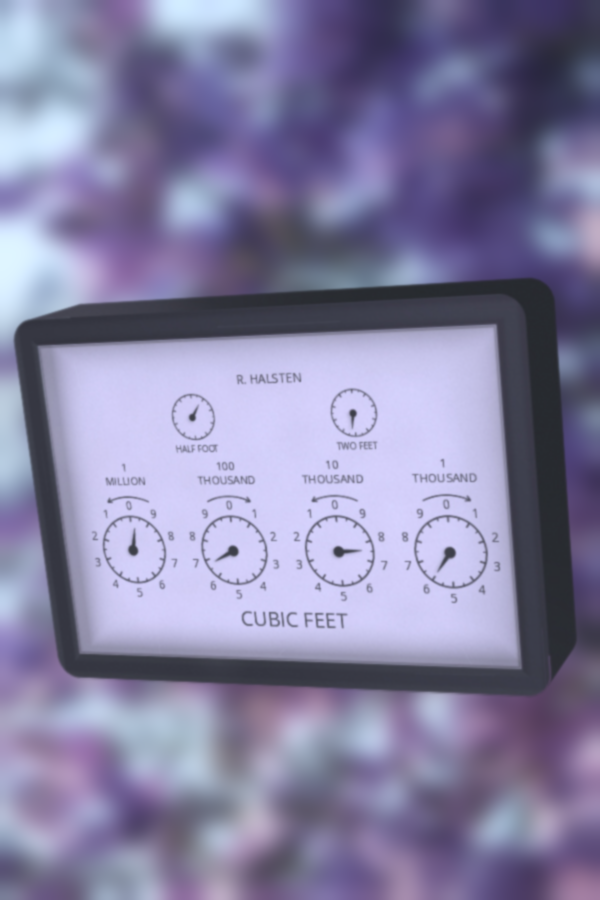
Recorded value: 967600 ft³
